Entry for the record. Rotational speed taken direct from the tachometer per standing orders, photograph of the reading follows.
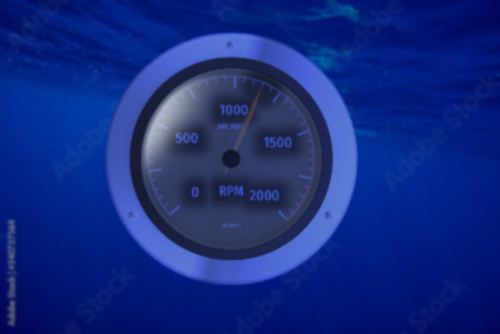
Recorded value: 1150 rpm
